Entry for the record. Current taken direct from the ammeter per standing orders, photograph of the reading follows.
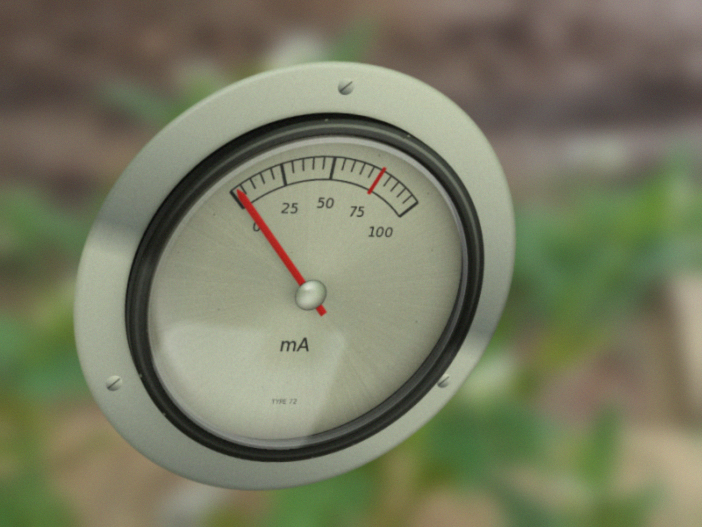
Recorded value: 2.5 mA
